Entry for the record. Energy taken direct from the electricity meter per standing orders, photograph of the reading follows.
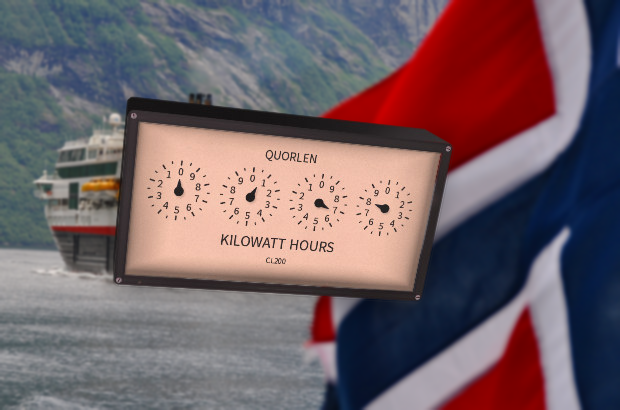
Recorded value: 68 kWh
